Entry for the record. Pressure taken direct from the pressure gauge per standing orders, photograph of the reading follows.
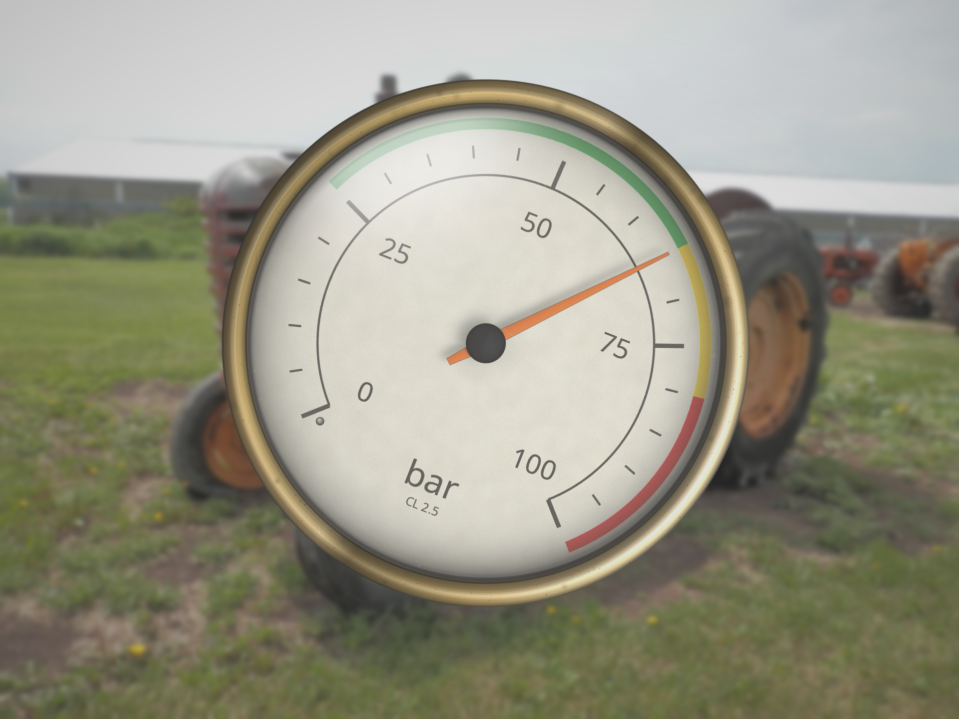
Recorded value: 65 bar
